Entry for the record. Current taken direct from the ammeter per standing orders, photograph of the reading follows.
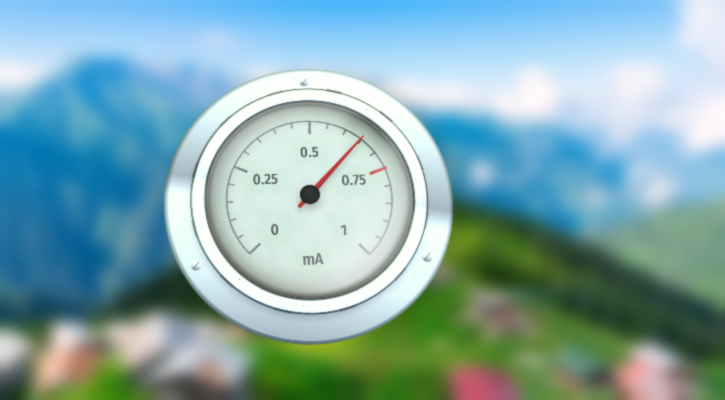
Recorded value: 0.65 mA
